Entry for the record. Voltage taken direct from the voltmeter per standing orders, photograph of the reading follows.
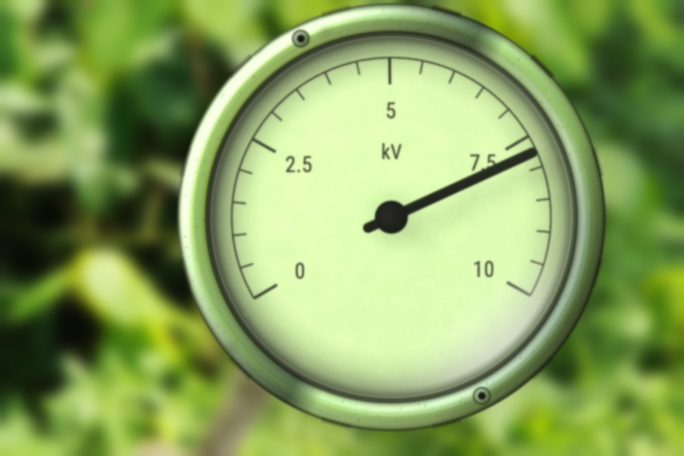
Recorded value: 7.75 kV
